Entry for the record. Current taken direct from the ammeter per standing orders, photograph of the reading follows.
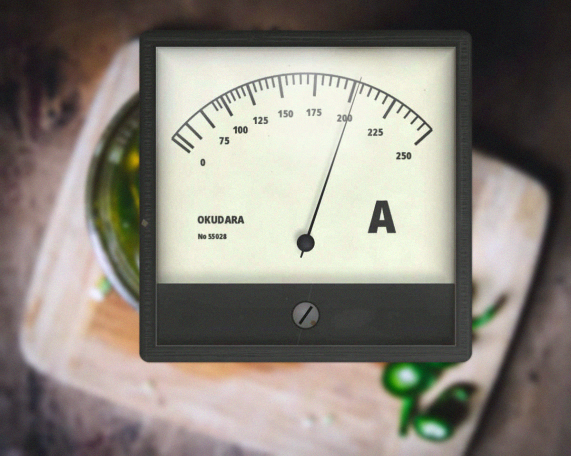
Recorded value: 202.5 A
